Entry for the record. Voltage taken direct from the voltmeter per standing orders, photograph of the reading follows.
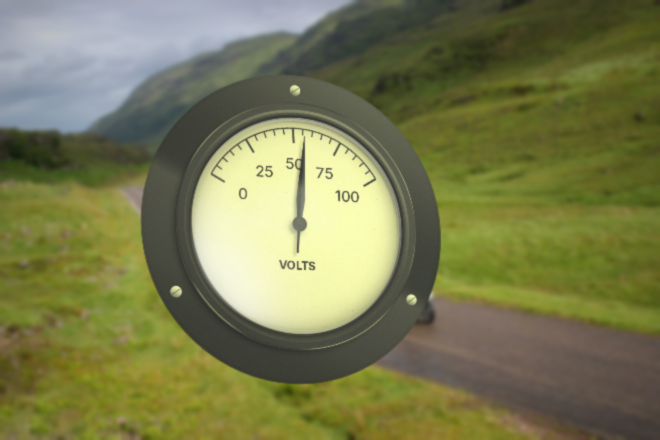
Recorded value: 55 V
